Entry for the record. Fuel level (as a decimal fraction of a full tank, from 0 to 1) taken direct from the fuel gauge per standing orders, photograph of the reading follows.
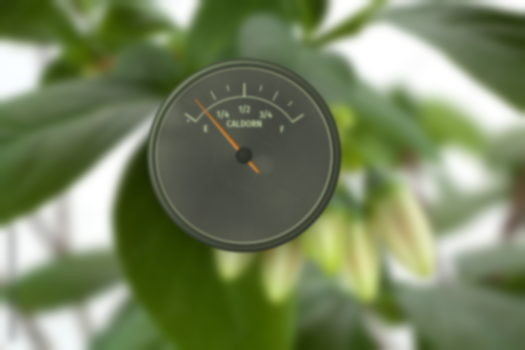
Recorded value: 0.125
